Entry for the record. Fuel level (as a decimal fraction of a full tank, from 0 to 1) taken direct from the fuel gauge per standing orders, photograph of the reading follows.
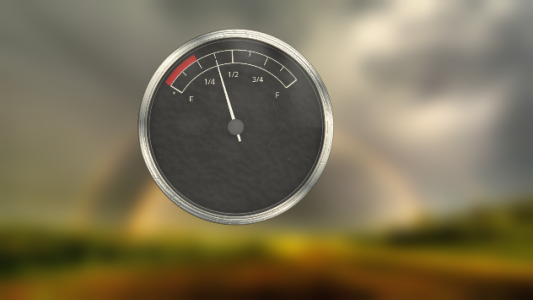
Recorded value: 0.375
